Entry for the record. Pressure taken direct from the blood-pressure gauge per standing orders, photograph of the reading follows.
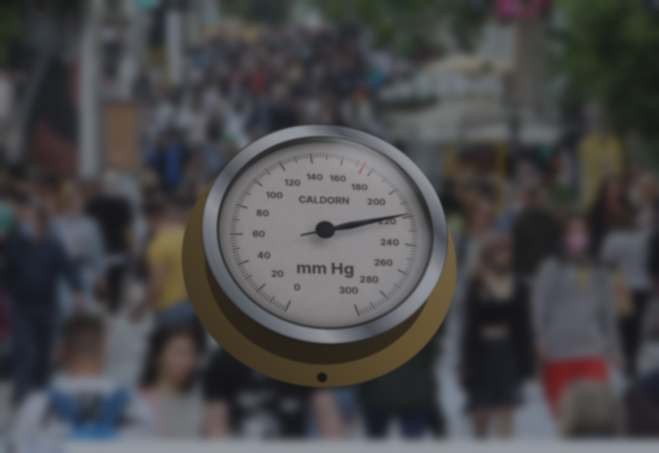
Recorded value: 220 mmHg
